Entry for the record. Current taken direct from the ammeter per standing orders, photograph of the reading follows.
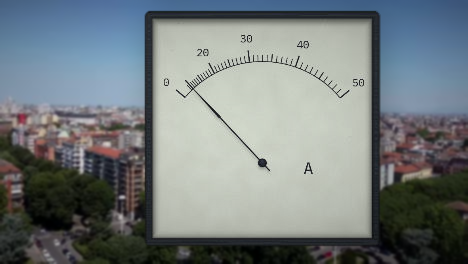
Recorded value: 10 A
